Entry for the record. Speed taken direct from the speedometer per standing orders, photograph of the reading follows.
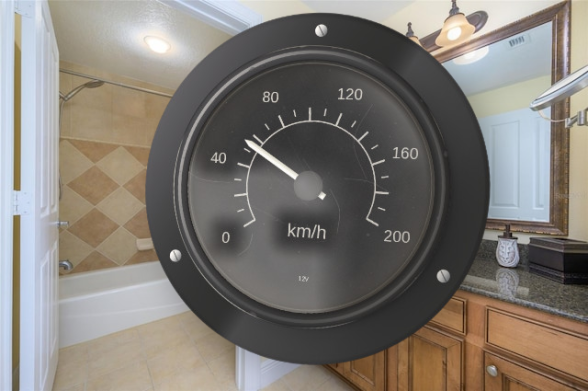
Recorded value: 55 km/h
